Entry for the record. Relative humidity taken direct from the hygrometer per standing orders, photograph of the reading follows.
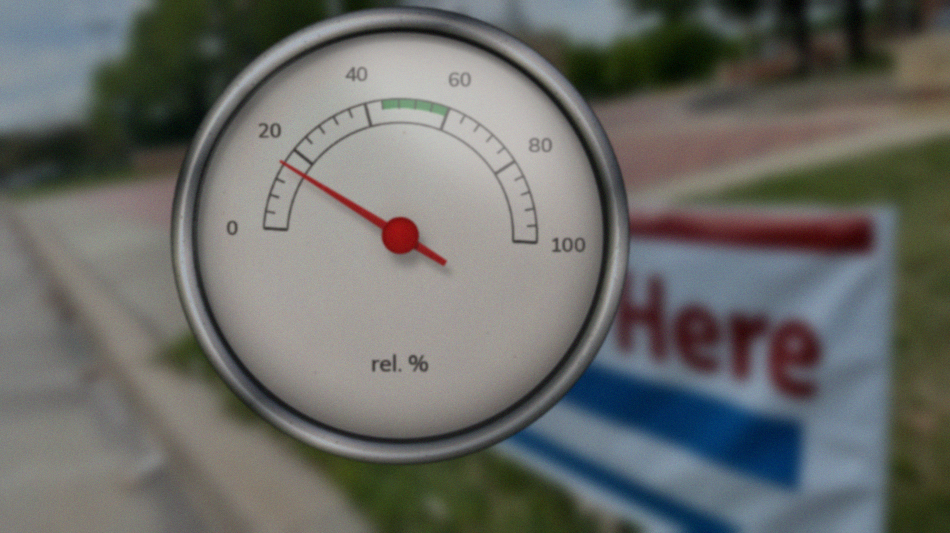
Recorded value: 16 %
